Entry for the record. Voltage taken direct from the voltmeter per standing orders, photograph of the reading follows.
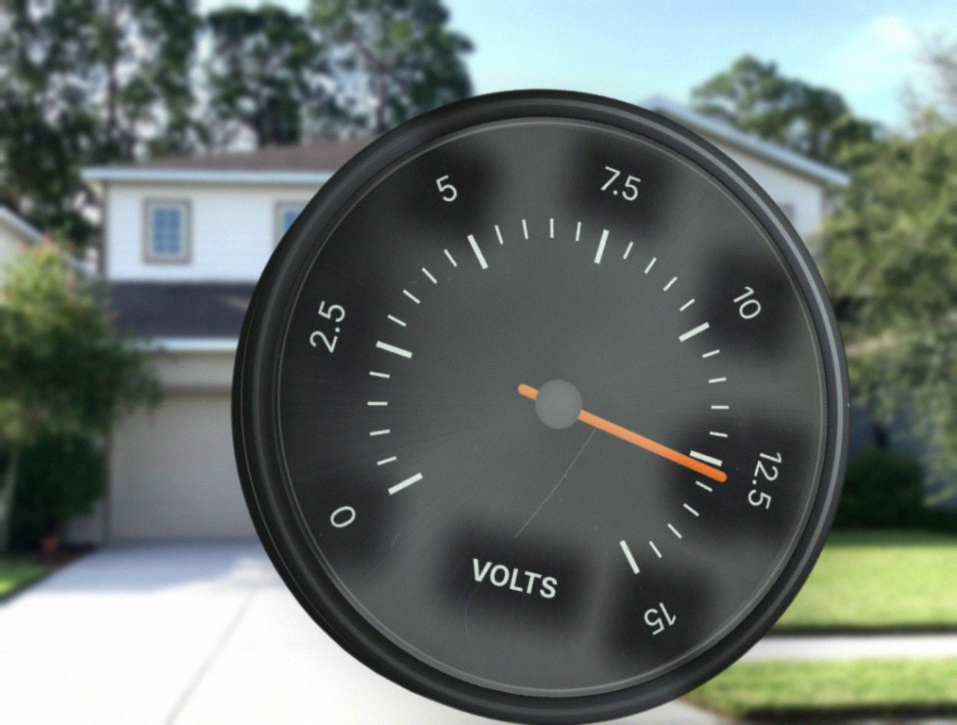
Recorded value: 12.75 V
